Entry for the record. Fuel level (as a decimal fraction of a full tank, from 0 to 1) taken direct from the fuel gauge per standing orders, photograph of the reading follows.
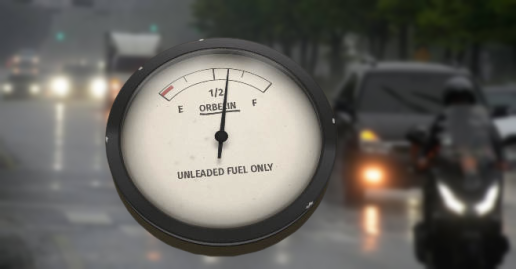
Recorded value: 0.625
